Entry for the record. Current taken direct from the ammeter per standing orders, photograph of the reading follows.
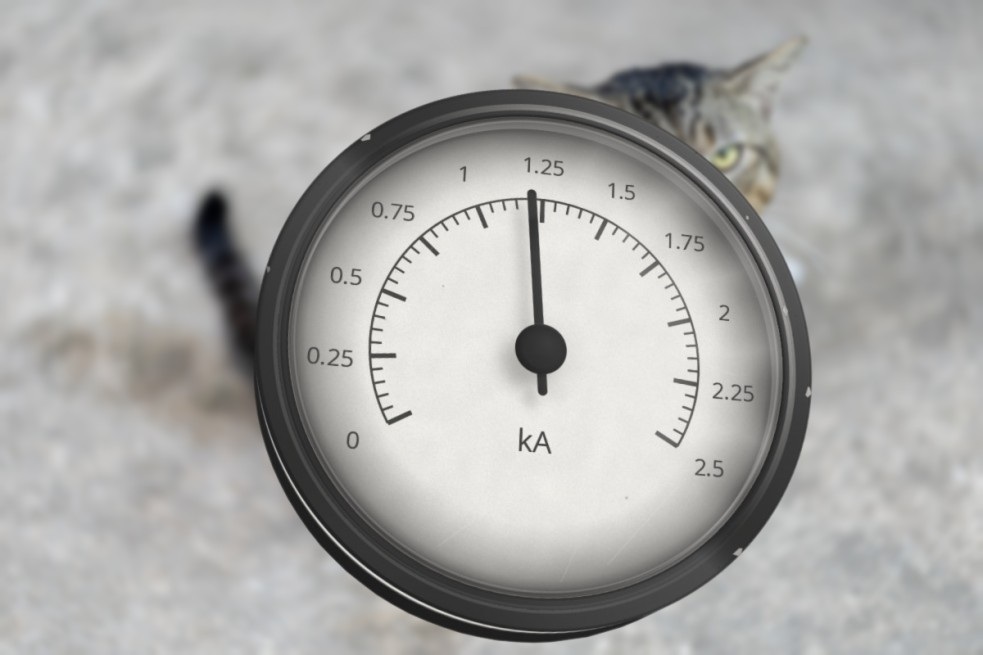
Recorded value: 1.2 kA
